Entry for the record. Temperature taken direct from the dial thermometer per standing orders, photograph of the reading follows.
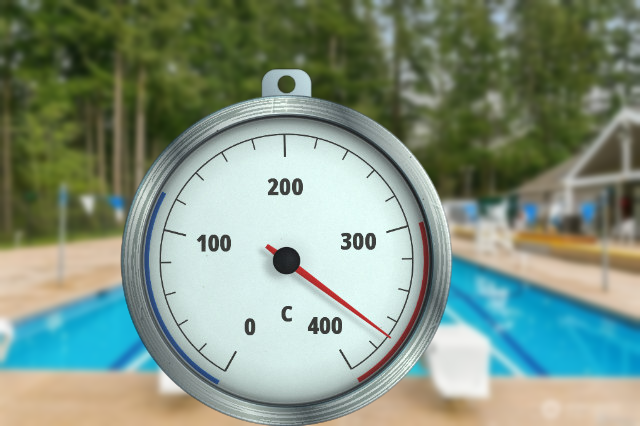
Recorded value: 370 °C
